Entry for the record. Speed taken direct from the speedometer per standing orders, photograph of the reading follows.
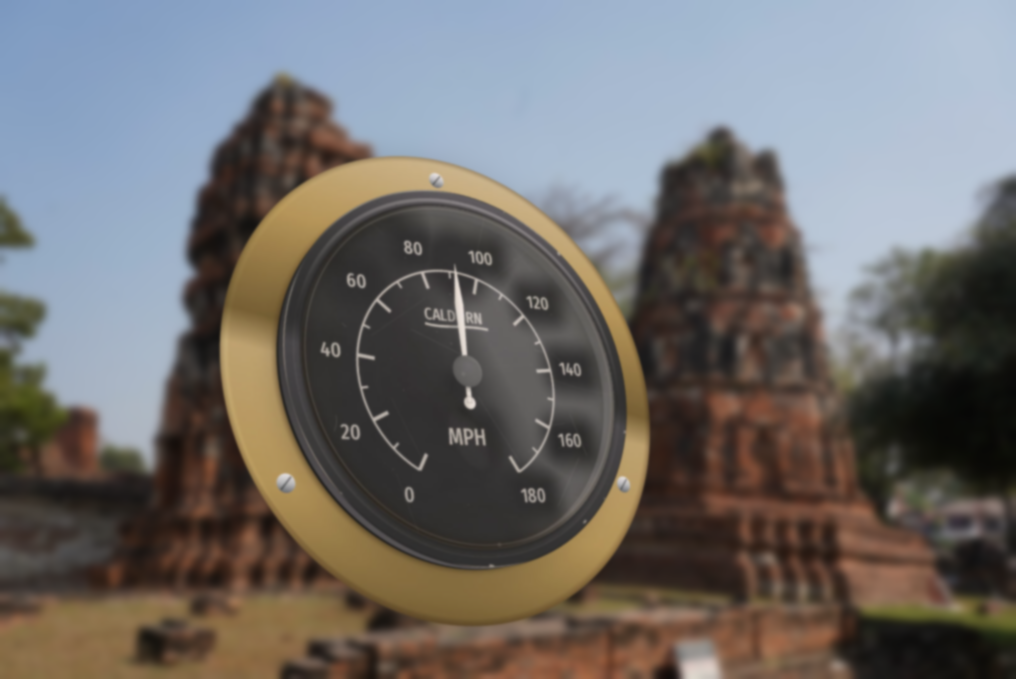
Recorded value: 90 mph
